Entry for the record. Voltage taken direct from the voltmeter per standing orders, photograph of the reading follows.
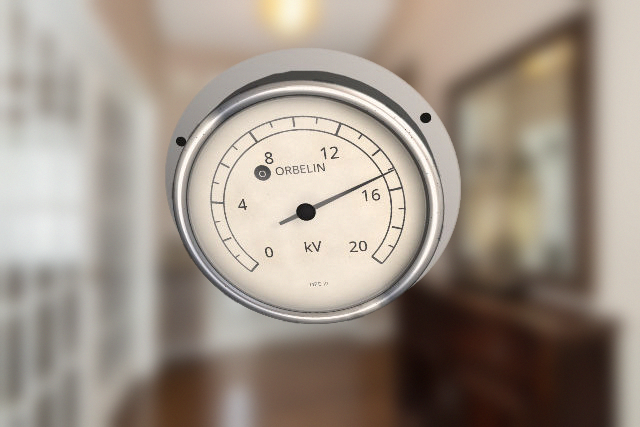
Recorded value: 15 kV
